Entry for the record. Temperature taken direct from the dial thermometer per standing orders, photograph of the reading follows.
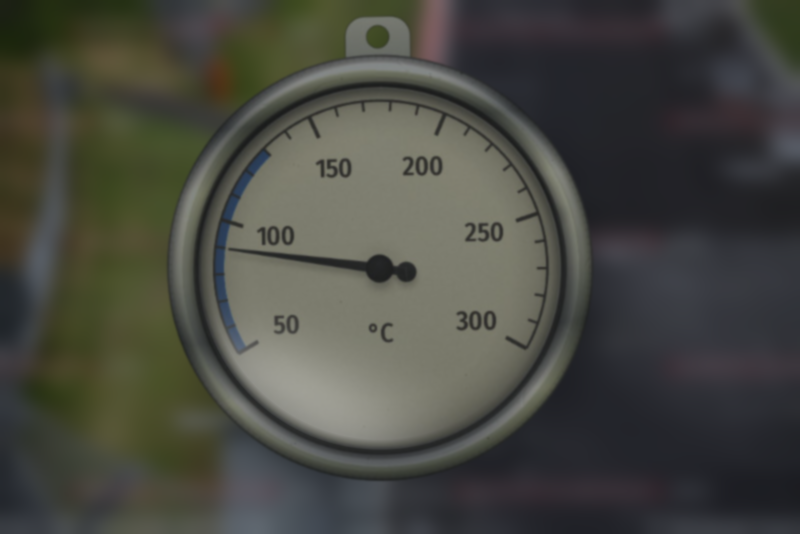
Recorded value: 90 °C
